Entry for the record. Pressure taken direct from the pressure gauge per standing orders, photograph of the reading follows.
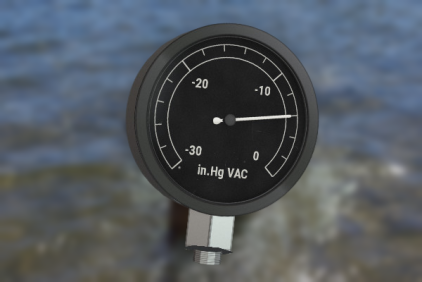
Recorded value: -6 inHg
